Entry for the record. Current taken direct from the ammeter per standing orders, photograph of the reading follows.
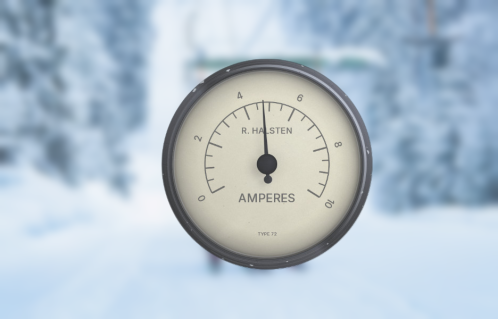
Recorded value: 4.75 A
